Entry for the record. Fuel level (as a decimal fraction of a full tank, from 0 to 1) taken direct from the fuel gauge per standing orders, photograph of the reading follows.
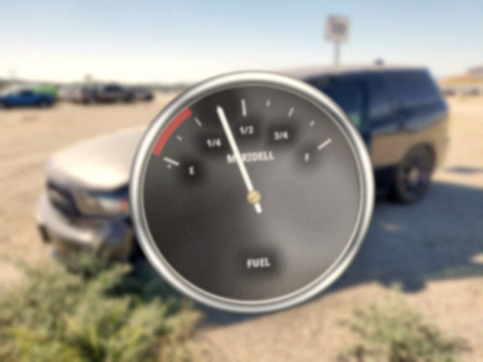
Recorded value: 0.375
